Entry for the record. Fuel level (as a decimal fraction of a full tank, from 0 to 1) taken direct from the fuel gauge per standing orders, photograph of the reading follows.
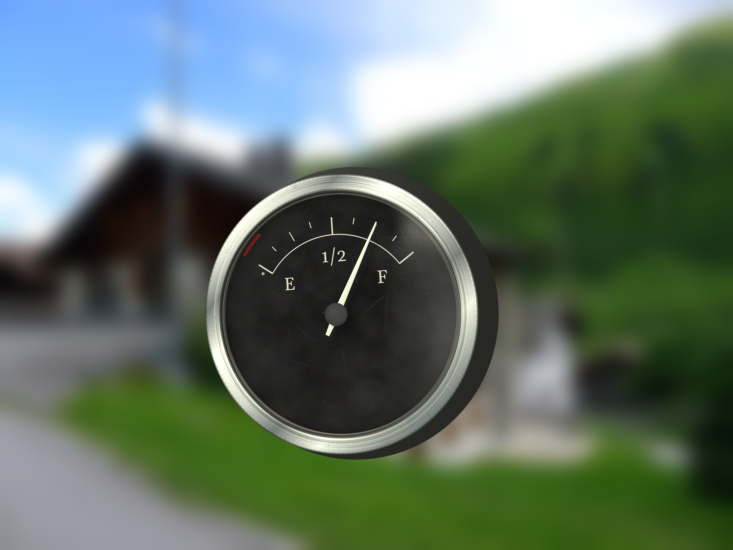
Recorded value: 0.75
